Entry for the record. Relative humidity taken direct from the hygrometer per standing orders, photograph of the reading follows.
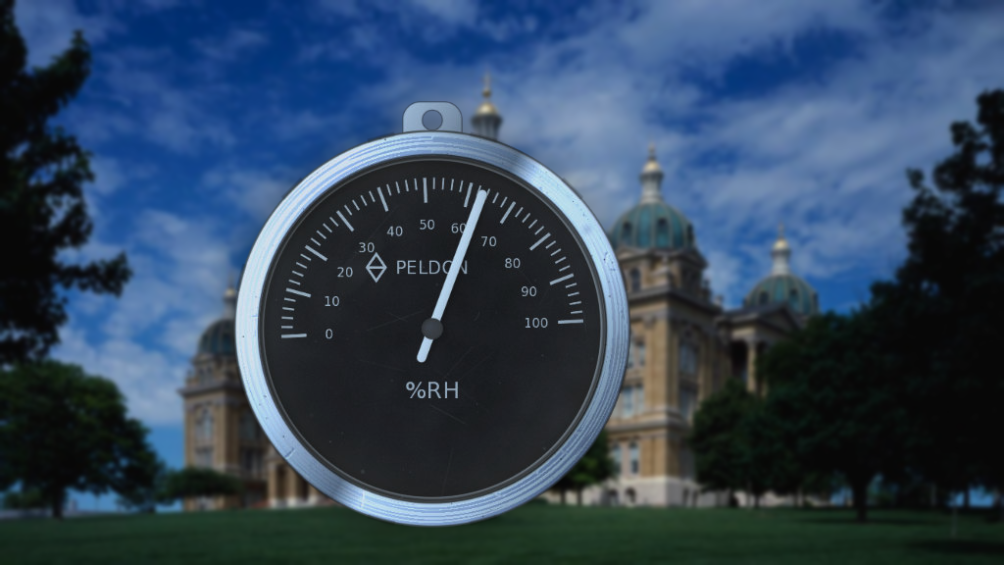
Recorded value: 63 %
